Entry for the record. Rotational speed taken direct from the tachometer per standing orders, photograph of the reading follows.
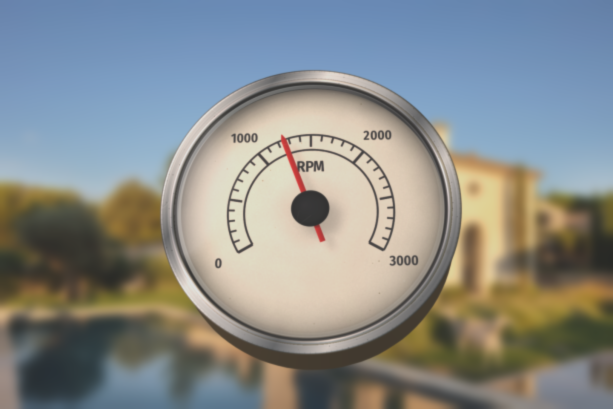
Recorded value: 1250 rpm
